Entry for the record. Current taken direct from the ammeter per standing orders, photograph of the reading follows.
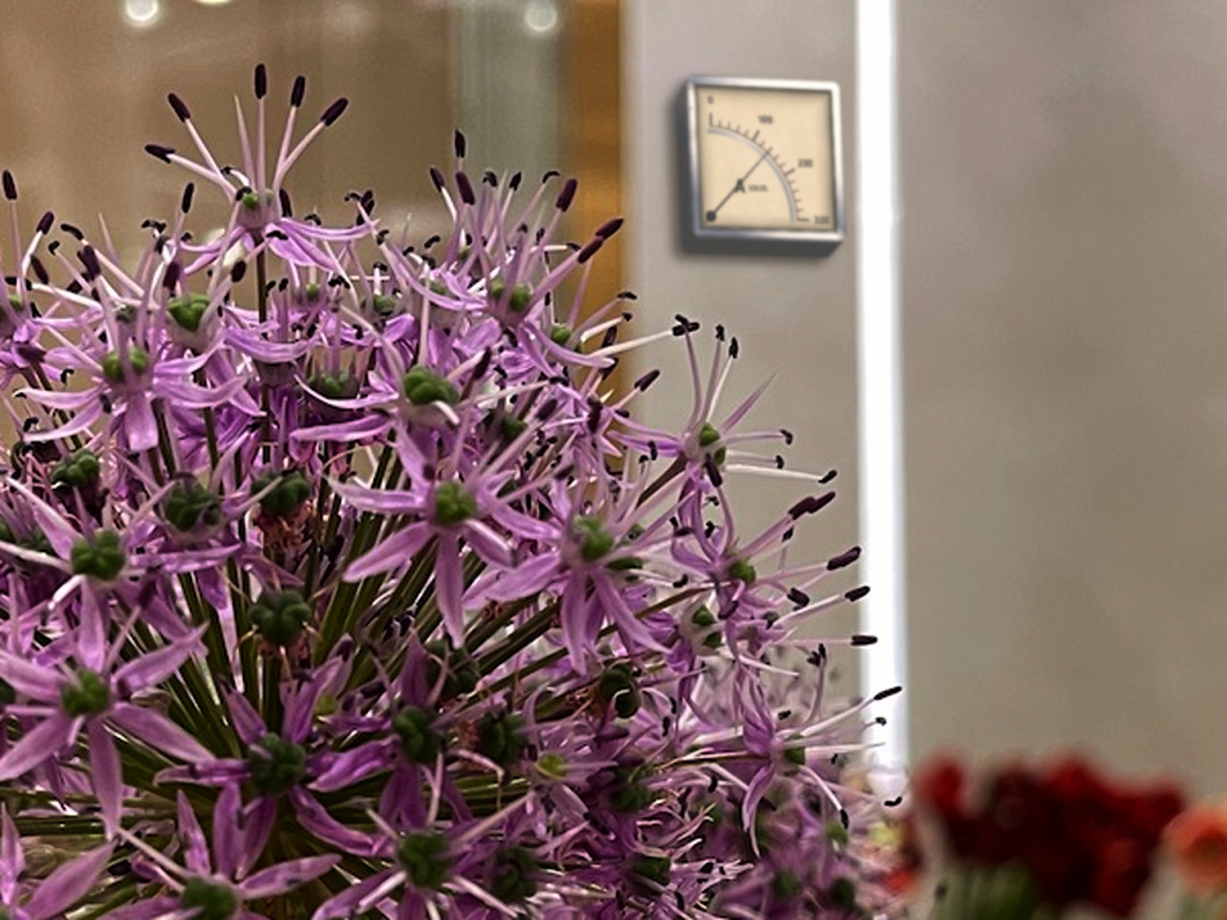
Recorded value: 140 A
